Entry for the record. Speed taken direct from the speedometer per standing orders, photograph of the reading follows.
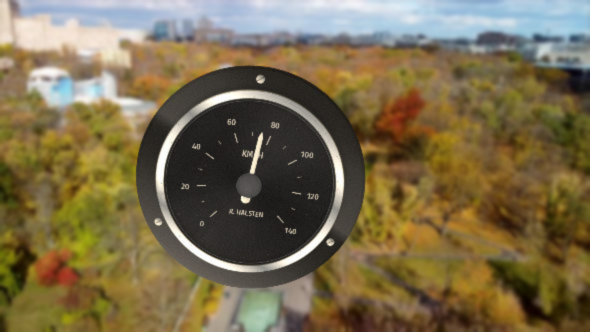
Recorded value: 75 km/h
